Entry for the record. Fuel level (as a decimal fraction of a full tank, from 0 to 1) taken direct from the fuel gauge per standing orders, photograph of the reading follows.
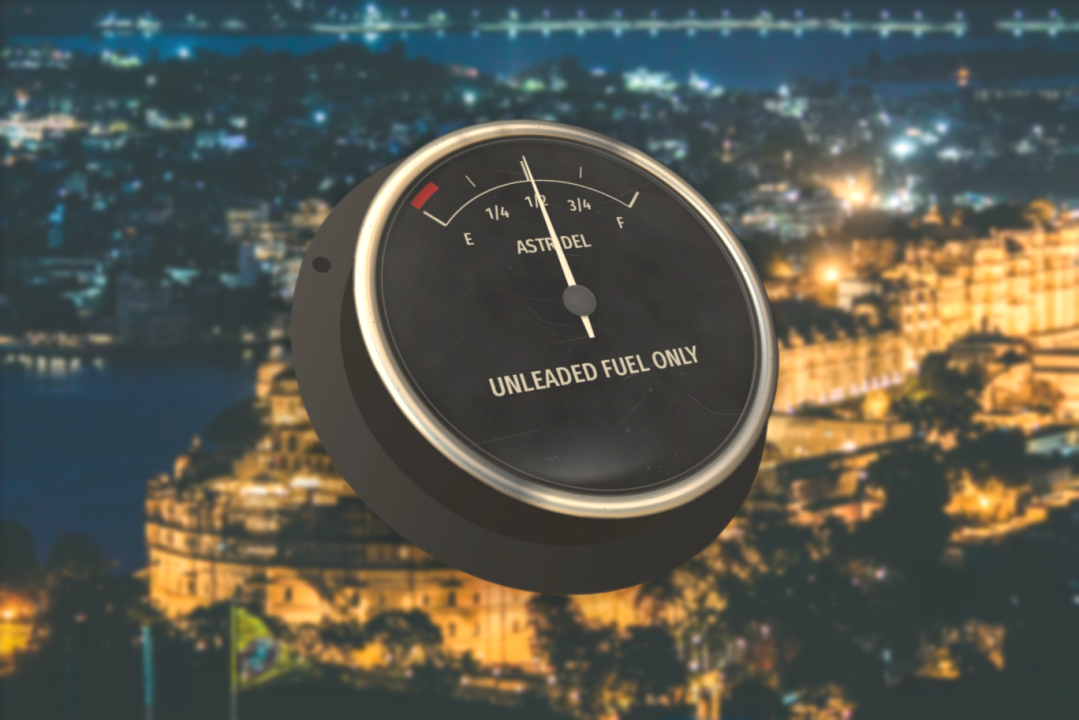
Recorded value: 0.5
